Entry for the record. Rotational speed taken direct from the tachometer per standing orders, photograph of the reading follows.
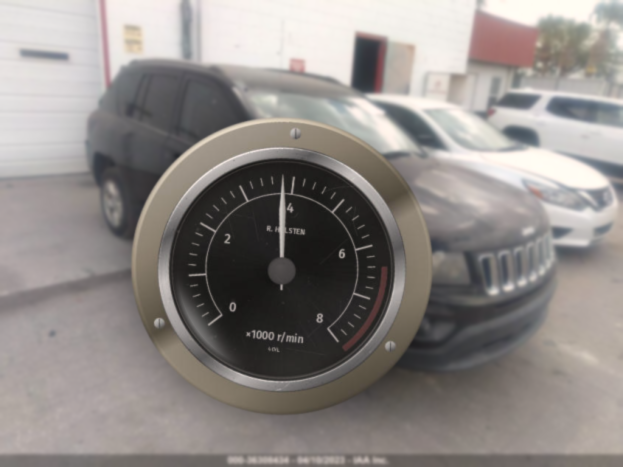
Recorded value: 3800 rpm
